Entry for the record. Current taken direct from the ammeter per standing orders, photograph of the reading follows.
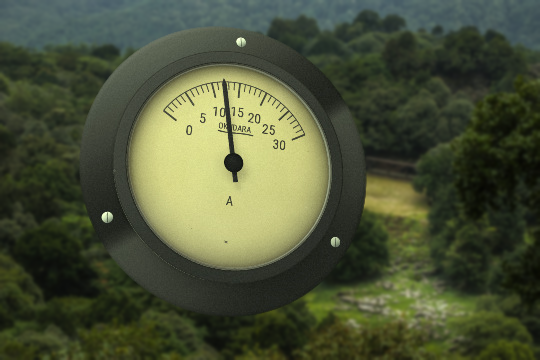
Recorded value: 12 A
